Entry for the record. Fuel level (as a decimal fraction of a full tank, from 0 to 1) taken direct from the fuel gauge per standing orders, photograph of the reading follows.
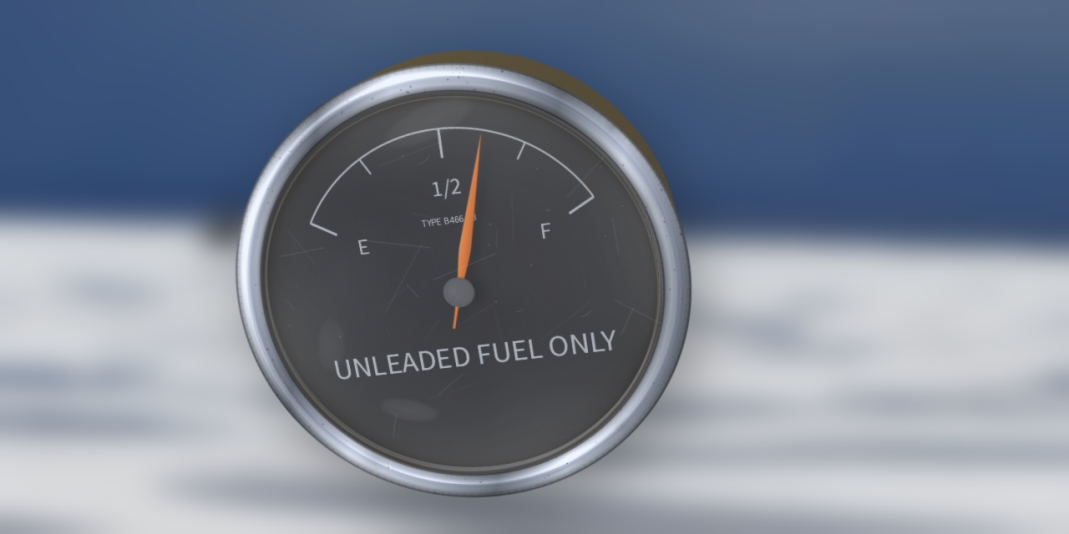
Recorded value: 0.625
